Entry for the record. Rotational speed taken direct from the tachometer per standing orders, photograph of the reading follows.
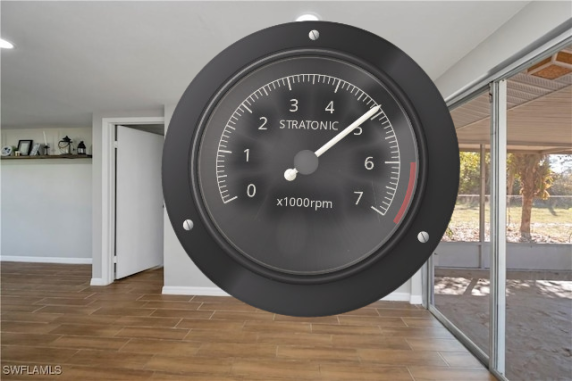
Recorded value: 4900 rpm
